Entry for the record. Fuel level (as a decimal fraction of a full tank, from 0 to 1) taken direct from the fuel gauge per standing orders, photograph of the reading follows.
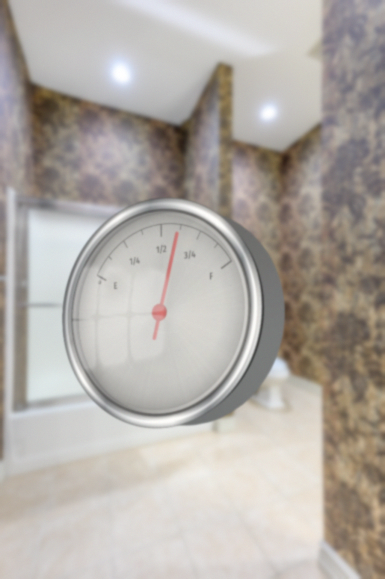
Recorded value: 0.625
